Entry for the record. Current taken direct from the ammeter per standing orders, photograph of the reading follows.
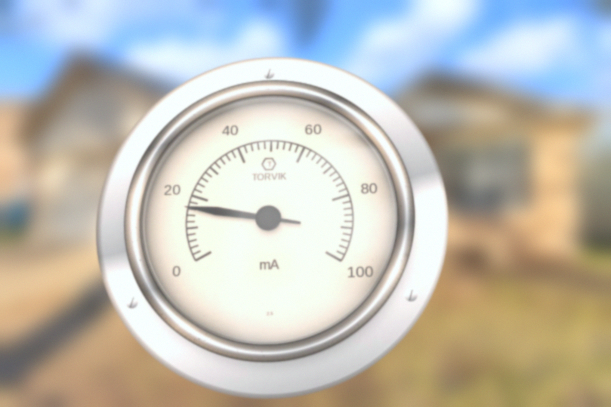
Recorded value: 16 mA
